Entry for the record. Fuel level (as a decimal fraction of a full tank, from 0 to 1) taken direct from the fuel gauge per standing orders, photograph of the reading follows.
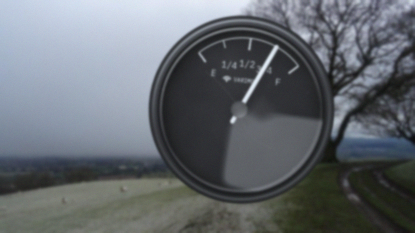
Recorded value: 0.75
